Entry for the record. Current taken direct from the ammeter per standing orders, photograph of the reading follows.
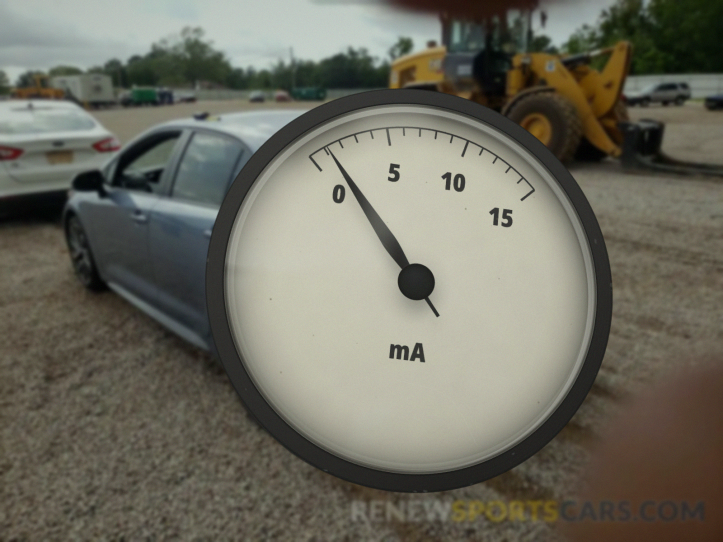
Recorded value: 1 mA
